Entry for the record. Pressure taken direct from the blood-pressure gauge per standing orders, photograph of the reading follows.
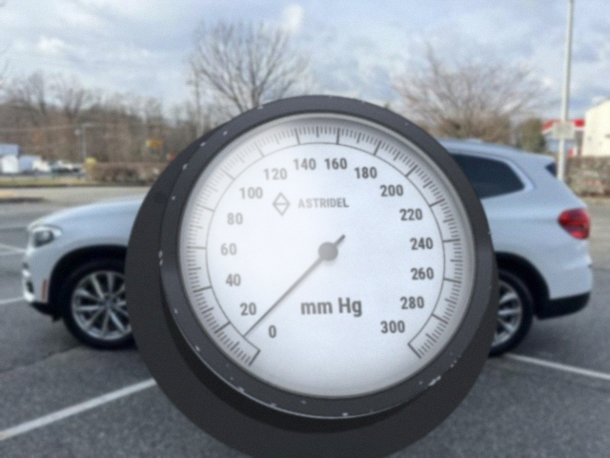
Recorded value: 10 mmHg
